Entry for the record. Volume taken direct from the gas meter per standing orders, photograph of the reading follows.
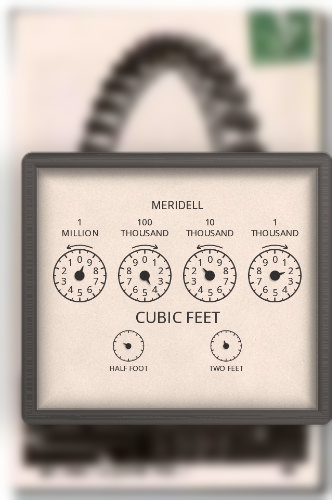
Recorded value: 941200 ft³
